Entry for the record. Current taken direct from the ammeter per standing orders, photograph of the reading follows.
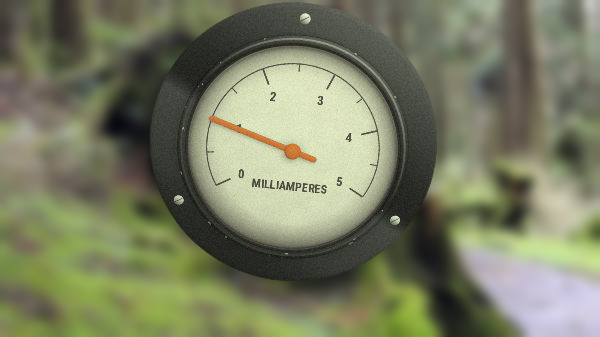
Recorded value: 1 mA
